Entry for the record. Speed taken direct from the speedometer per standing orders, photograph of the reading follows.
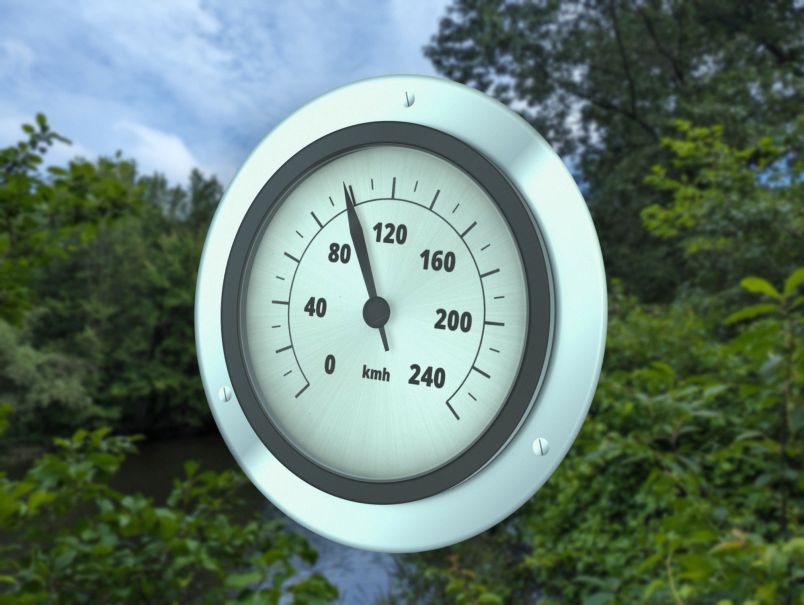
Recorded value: 100 km/h
